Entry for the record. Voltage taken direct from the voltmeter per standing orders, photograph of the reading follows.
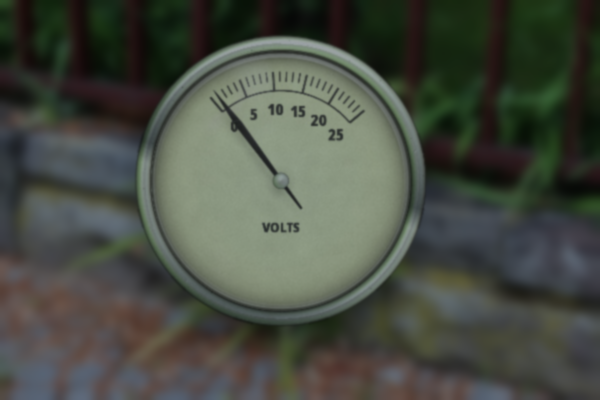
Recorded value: 1 V
